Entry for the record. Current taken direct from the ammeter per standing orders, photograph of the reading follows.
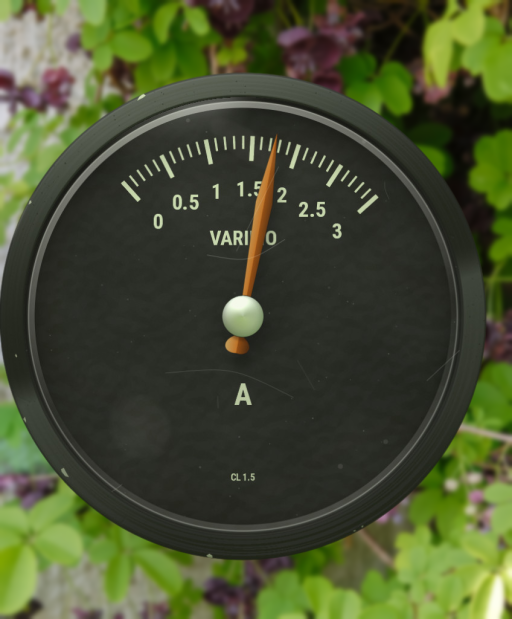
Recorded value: 1.75 A
